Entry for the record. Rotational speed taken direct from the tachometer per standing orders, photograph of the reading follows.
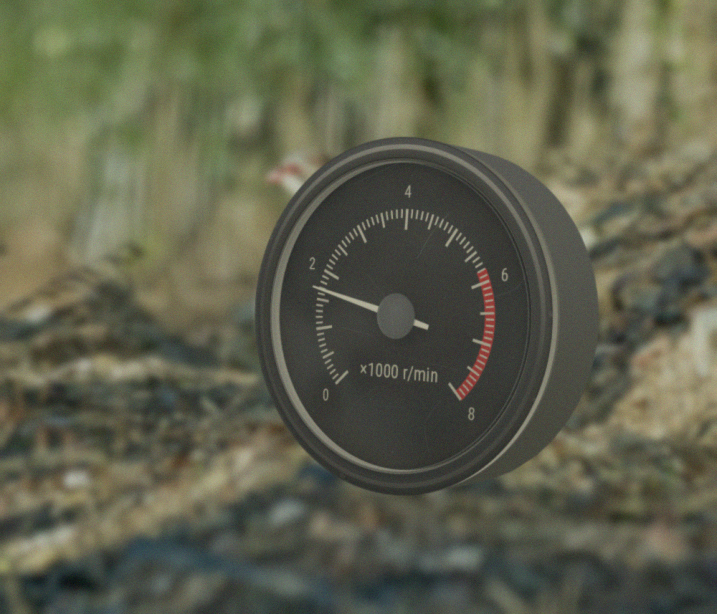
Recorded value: 1700 rpm
